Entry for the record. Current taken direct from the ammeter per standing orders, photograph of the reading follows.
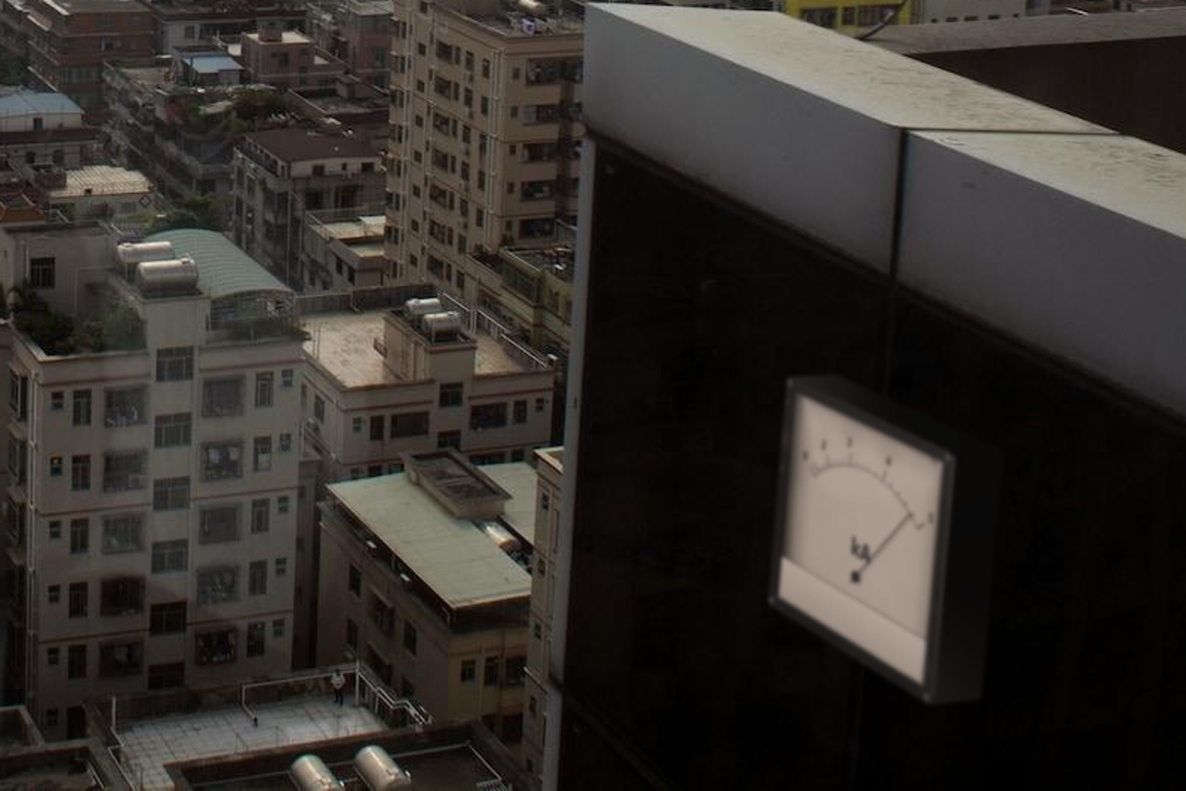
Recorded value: 4.8 kA
